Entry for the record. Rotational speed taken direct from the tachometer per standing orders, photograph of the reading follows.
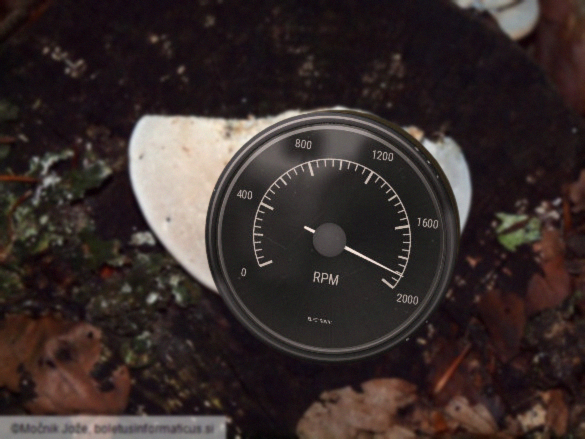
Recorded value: 1900 rpm
